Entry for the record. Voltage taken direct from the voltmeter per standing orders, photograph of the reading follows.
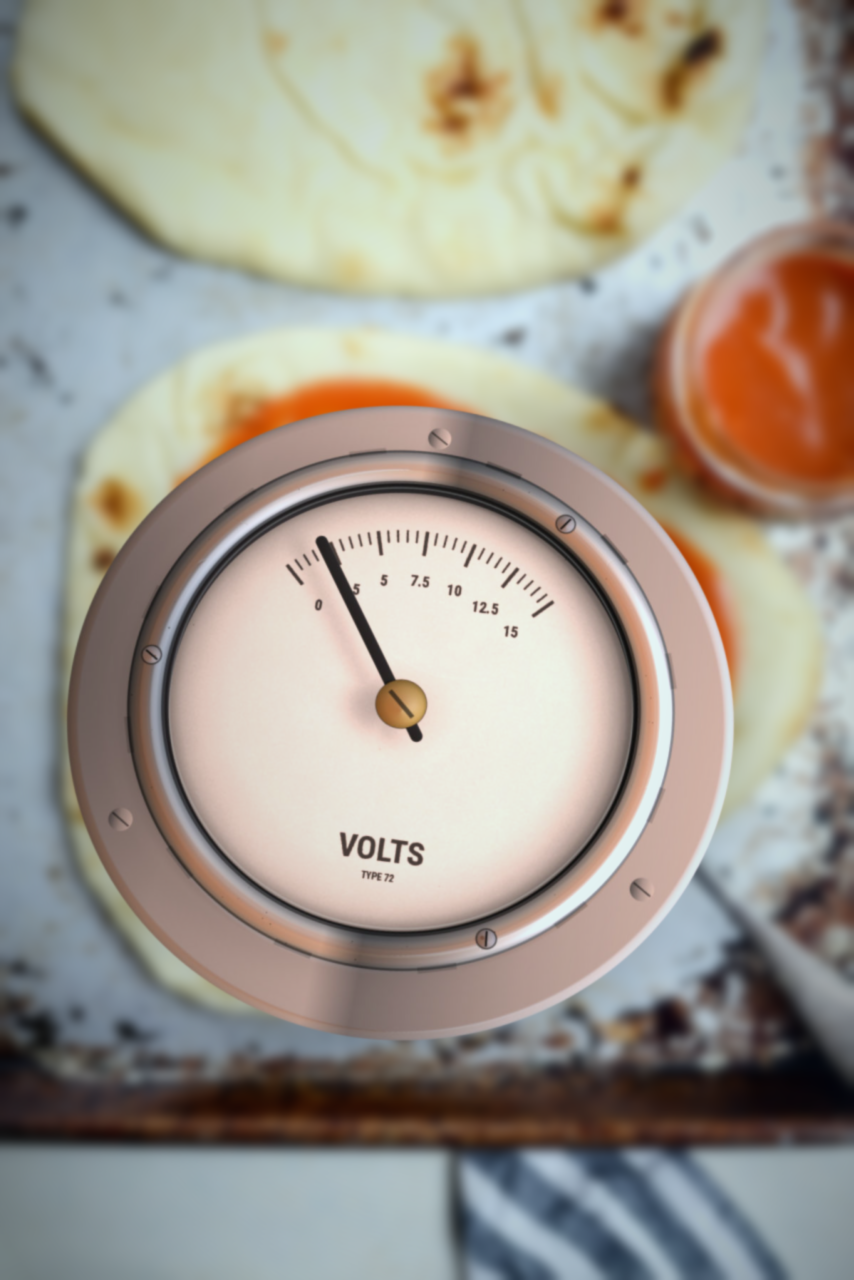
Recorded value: 2 V
